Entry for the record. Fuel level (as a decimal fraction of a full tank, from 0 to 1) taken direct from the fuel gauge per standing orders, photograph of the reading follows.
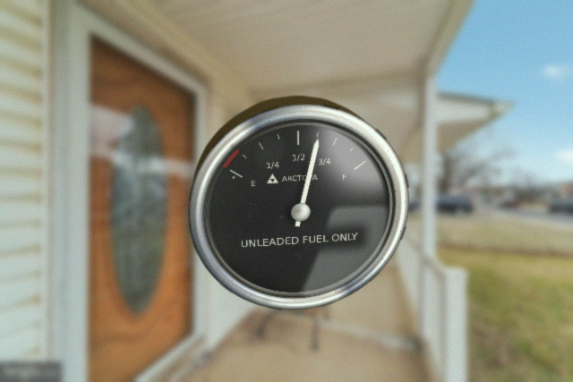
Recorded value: 0.625
